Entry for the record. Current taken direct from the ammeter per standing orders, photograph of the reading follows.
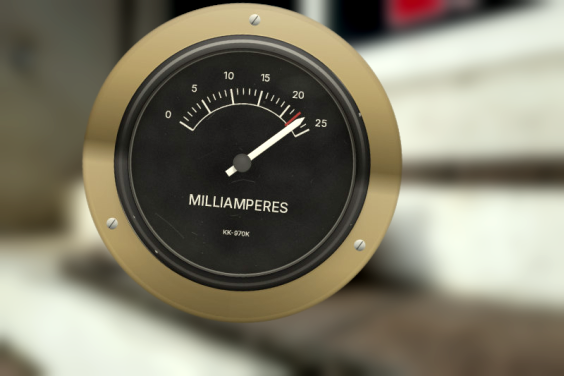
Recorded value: 23 mA
